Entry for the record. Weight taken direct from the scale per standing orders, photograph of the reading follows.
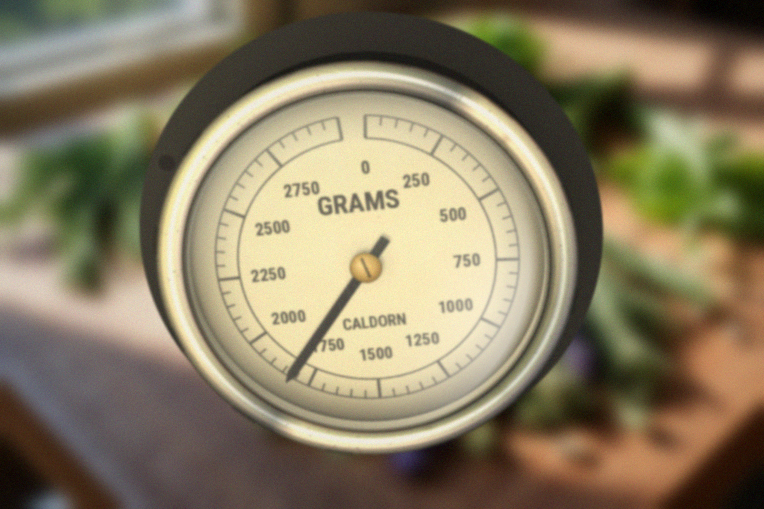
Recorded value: 1825 g
